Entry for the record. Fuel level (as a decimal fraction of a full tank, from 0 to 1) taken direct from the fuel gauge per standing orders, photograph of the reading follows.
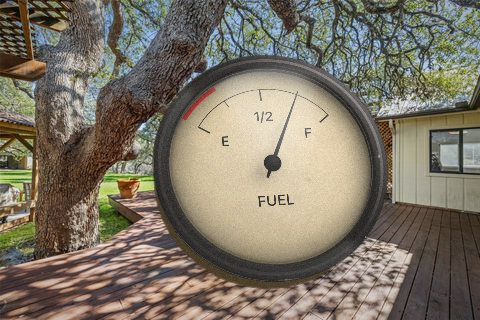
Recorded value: 0.75
